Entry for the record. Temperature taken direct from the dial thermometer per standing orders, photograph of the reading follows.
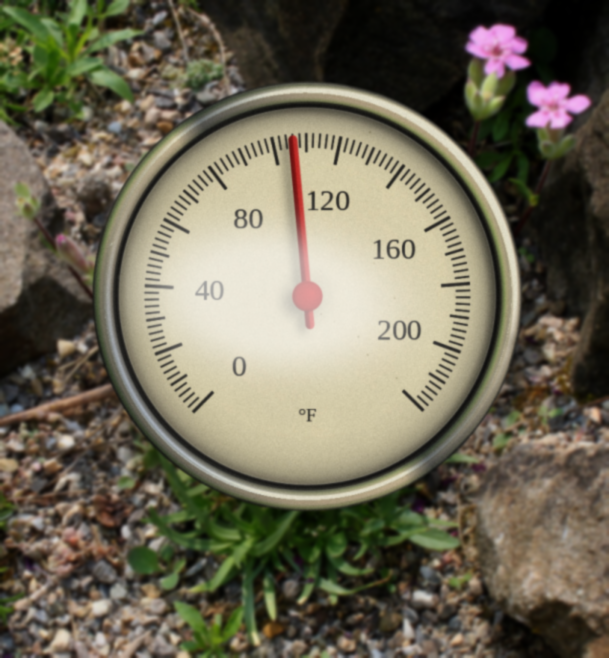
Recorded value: 106 °F
